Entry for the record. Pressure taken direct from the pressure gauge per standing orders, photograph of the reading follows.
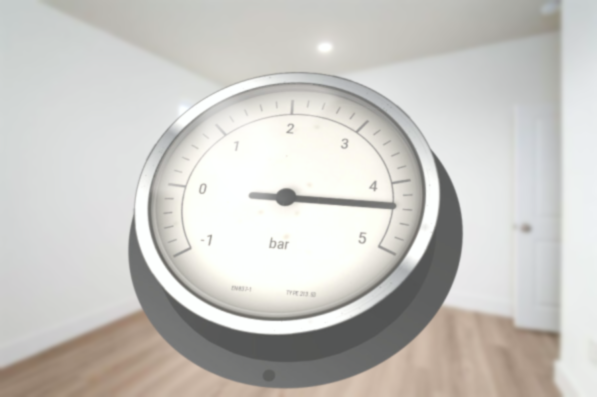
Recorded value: 4.4 bar
